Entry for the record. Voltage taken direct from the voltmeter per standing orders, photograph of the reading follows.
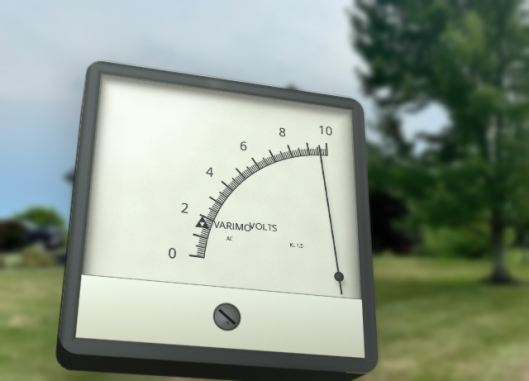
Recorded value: 9.5 V
